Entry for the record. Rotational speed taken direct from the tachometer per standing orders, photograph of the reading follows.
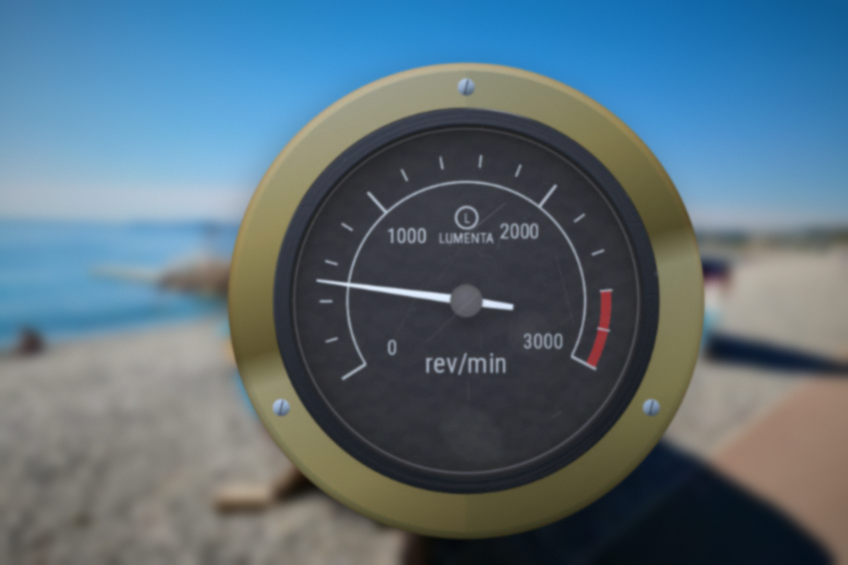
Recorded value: 500 rpm
